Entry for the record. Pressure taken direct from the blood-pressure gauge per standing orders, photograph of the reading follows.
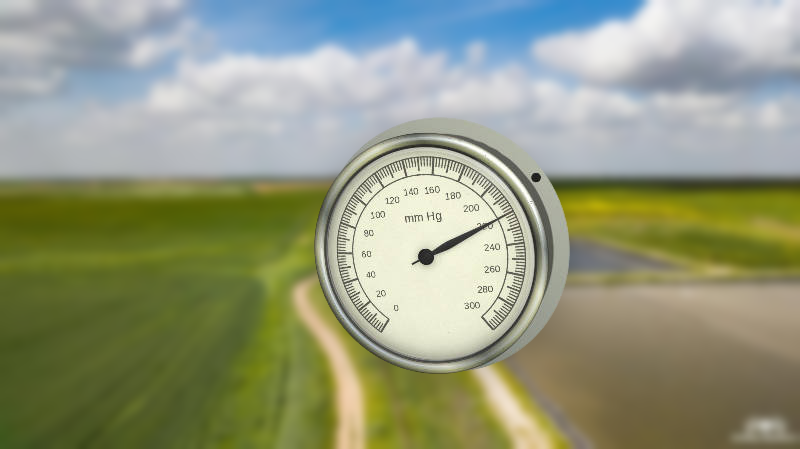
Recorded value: 220 mmHg
